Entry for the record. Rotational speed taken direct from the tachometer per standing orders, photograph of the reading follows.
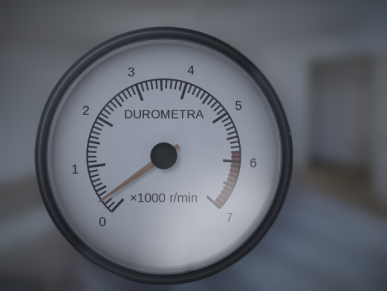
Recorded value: 300 rpm
